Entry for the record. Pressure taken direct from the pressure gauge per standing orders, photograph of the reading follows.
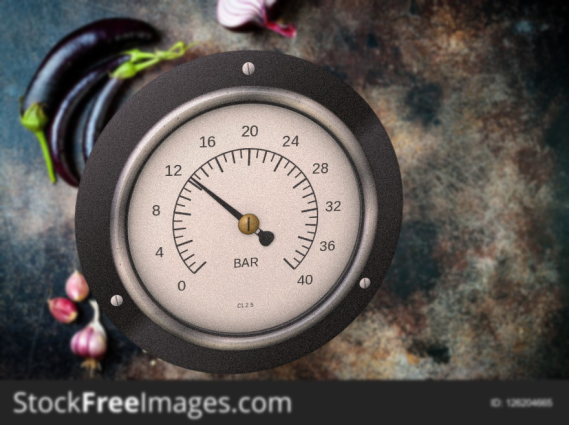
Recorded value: 12.5 bar
